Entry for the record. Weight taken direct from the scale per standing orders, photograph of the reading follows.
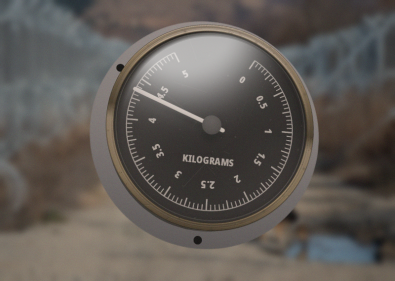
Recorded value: 4.35 kg
